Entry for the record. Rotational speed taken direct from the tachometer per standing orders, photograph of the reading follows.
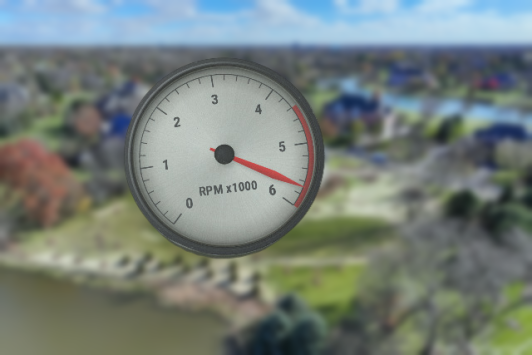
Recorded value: 5700 rpm
